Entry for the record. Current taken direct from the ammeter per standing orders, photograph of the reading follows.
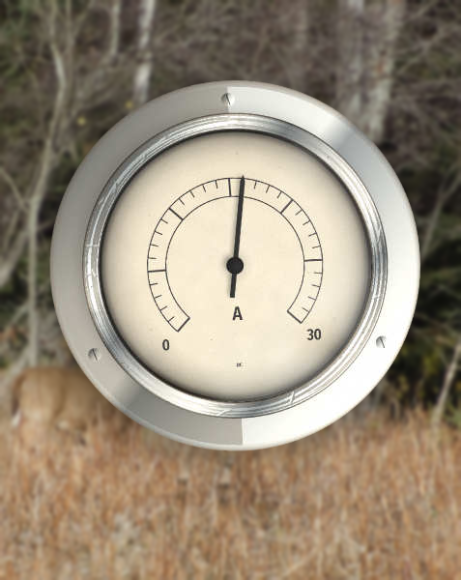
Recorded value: 16 A
